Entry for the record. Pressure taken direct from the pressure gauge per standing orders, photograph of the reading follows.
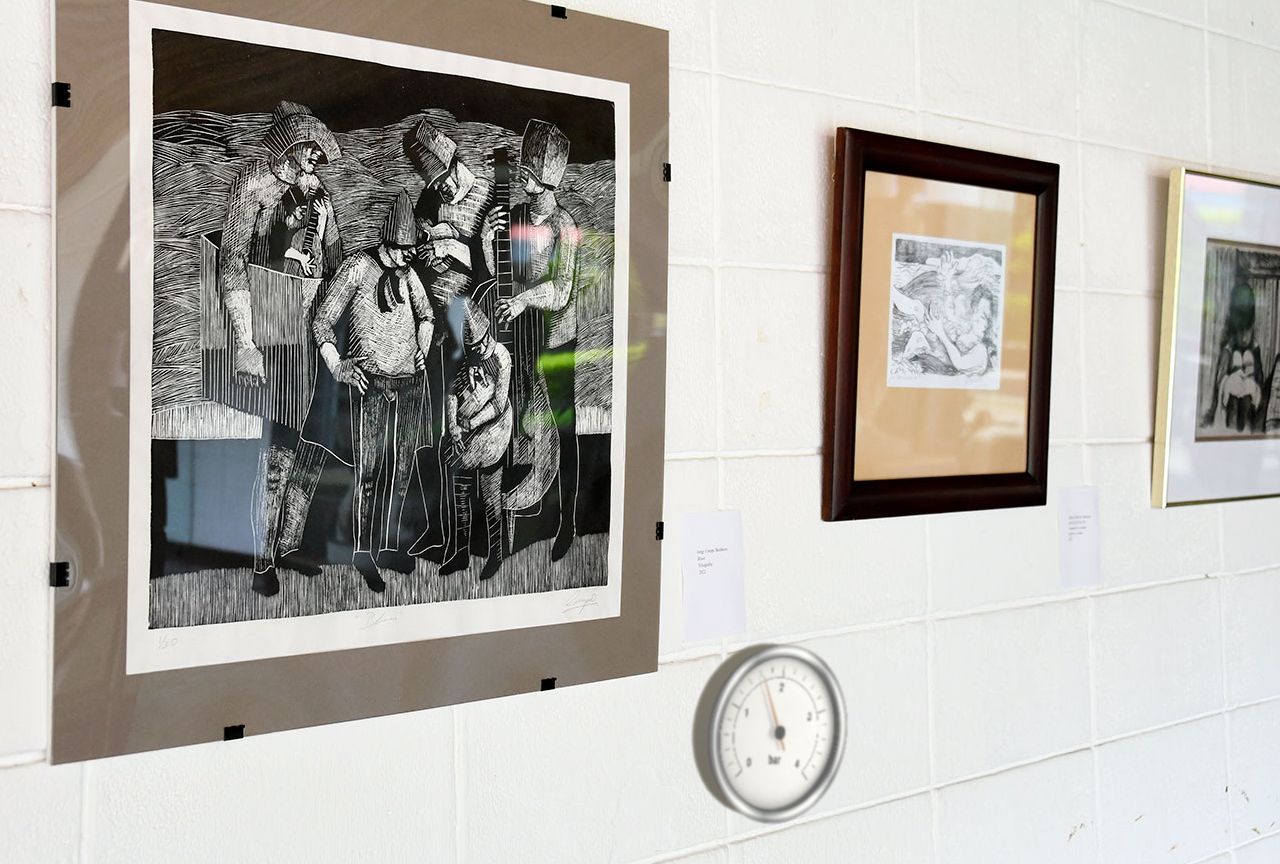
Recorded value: 1.6 bar
